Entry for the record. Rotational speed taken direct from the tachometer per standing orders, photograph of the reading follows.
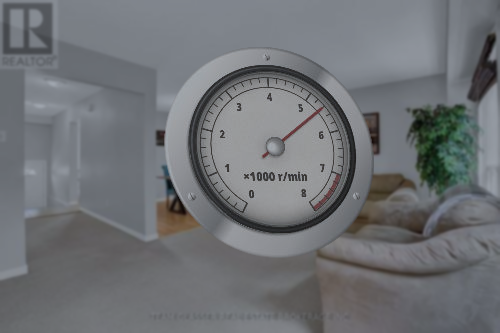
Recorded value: 5400 rpm
